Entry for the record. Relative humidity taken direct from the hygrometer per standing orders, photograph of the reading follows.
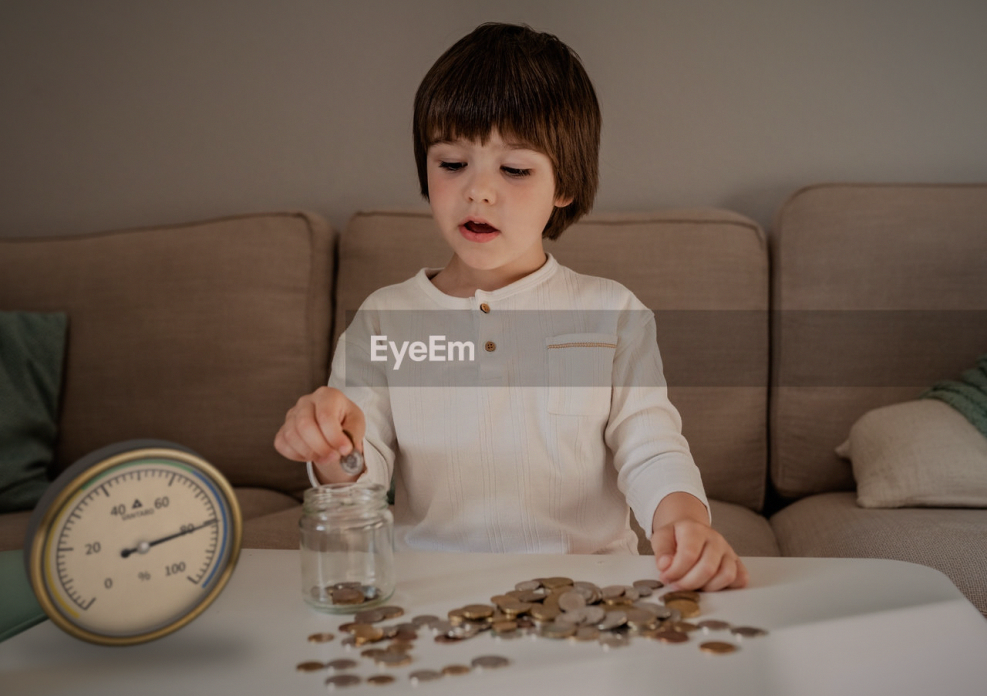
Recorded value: 80 %
